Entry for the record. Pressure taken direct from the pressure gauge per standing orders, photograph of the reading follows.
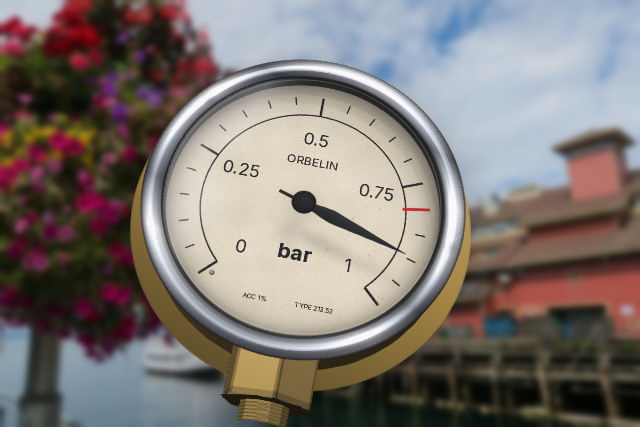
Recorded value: 0.9 bar
